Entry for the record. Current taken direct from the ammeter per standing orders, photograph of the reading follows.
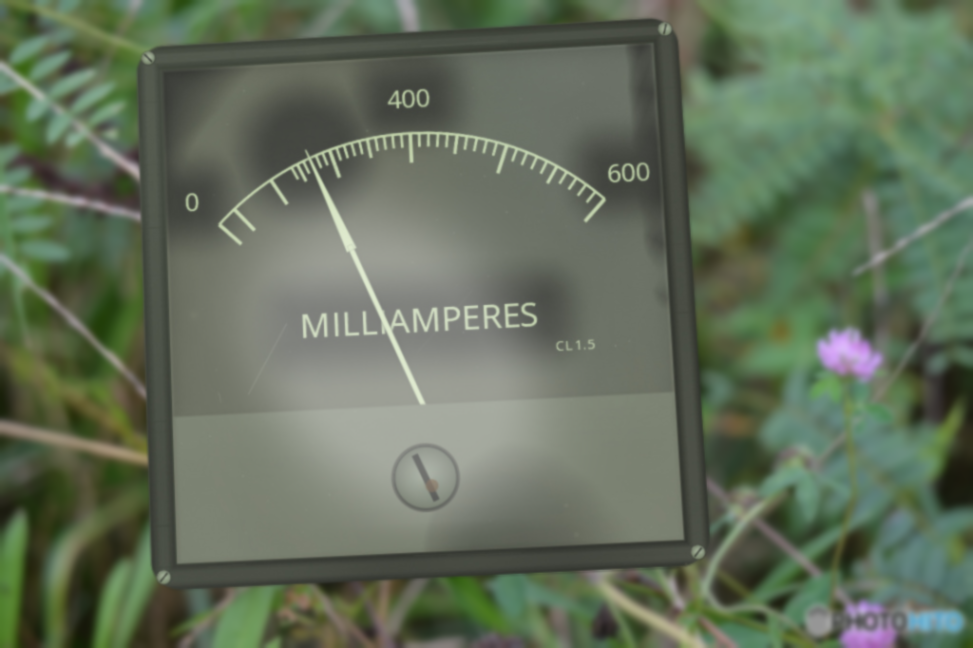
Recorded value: 270 mA
